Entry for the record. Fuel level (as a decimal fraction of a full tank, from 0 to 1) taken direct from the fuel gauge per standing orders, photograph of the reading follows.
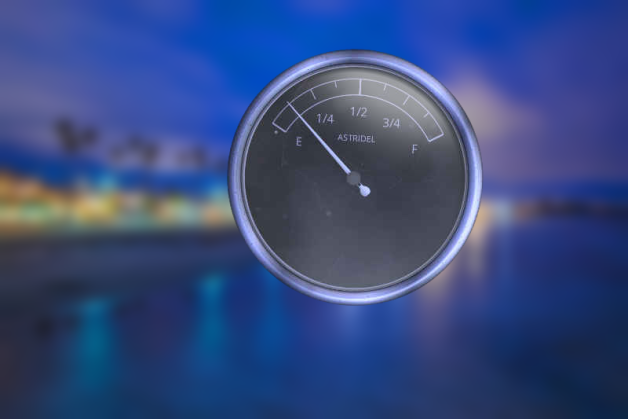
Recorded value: 0.125
